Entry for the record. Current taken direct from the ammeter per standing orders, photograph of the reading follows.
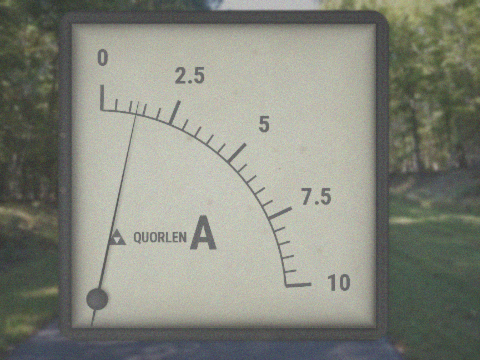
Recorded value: 1.25 A
